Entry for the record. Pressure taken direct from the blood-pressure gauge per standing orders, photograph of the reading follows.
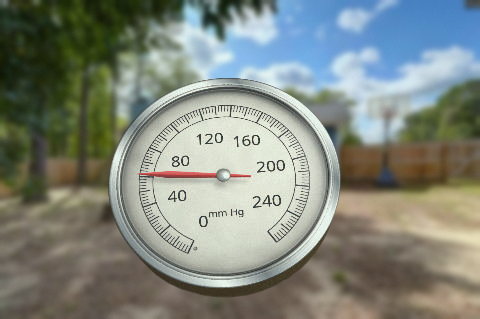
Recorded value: 60 mmHg
